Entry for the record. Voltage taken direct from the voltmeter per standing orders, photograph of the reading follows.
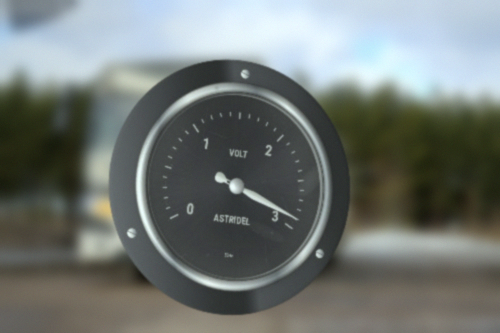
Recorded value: 2.9 V
